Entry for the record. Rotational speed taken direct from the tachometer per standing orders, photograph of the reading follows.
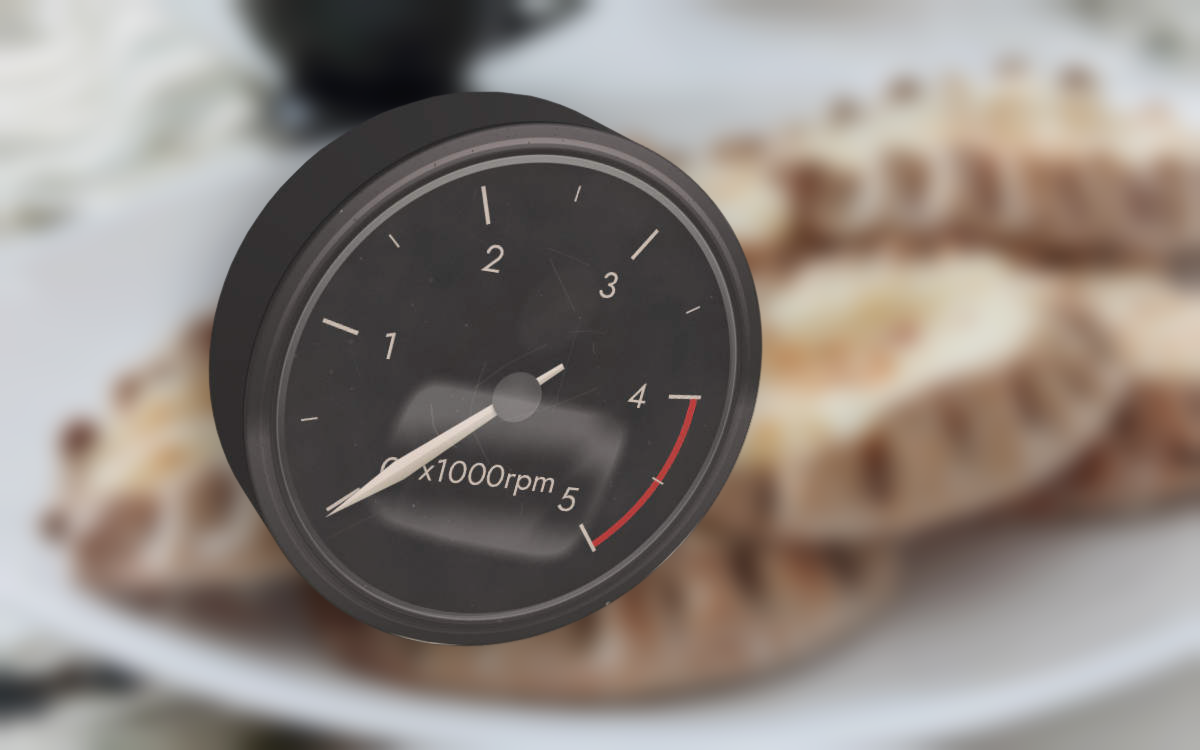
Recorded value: 0 rpm
